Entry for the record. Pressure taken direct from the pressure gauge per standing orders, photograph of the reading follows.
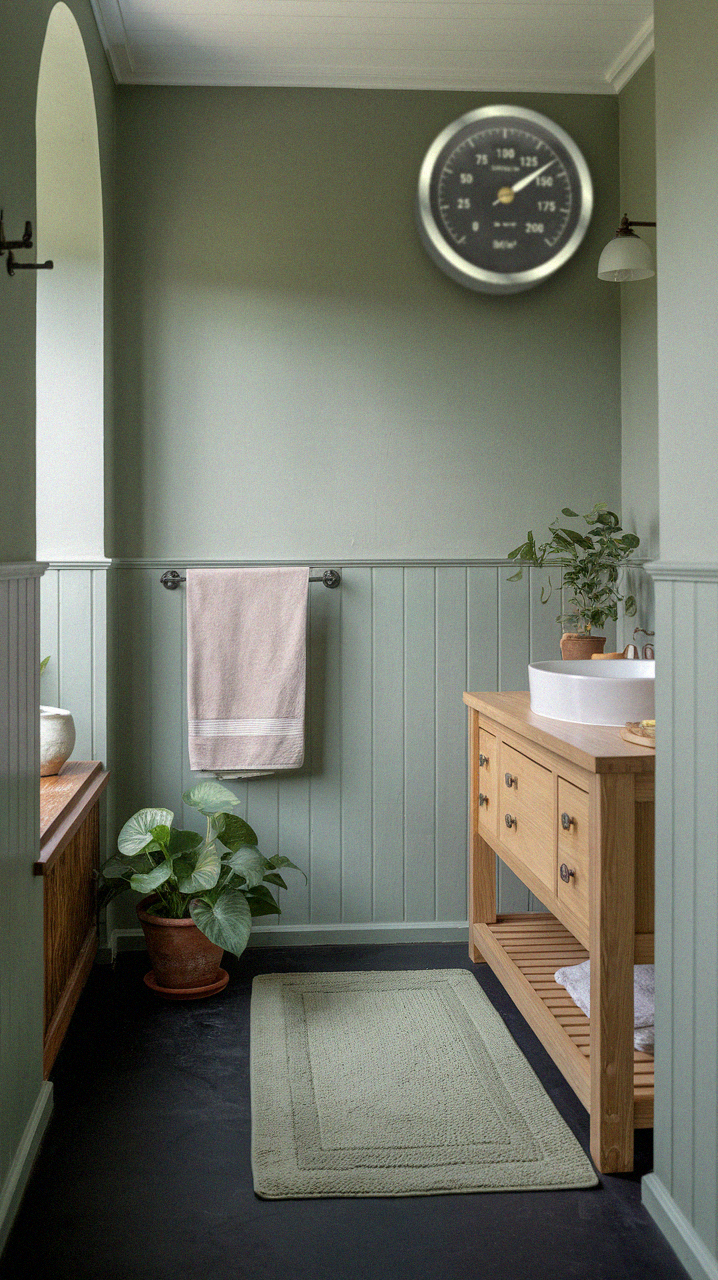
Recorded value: 140 psi
